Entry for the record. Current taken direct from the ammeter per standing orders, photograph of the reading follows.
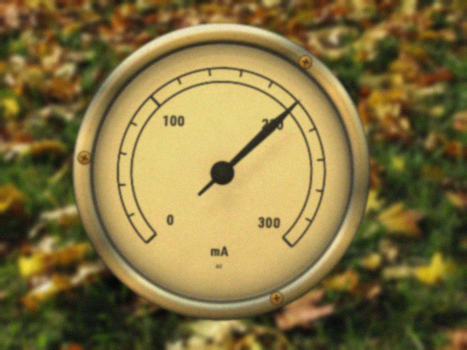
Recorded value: 200 mA
